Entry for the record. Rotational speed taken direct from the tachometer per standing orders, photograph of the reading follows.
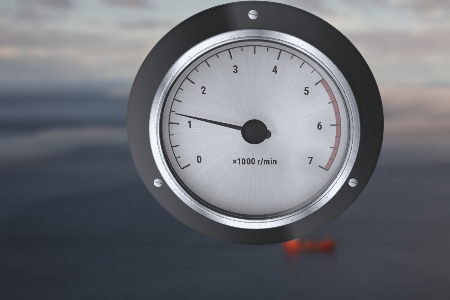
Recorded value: 1250 rpm
